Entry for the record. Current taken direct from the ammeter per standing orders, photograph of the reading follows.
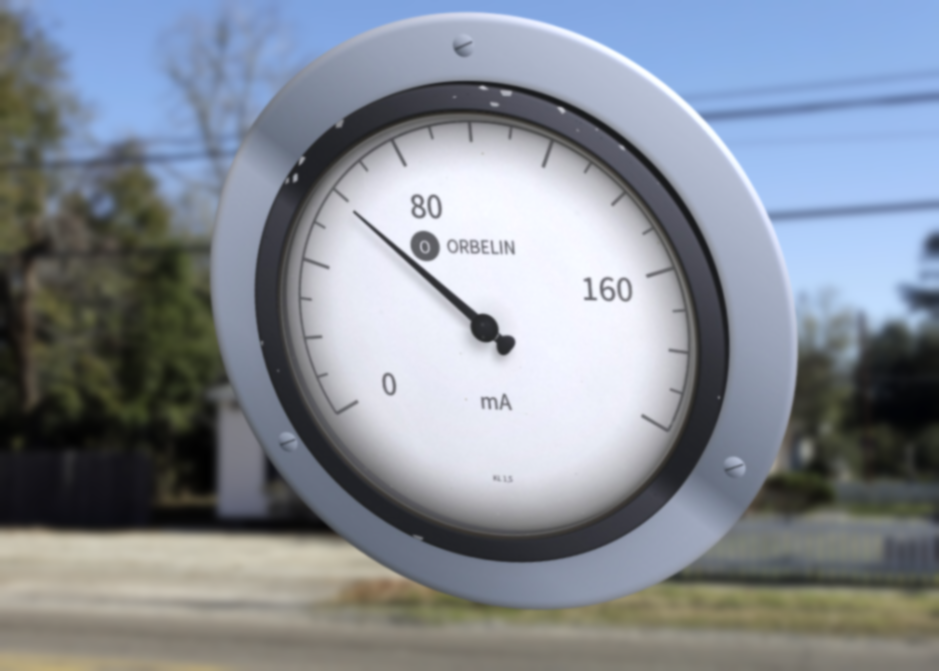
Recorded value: 60 mA
